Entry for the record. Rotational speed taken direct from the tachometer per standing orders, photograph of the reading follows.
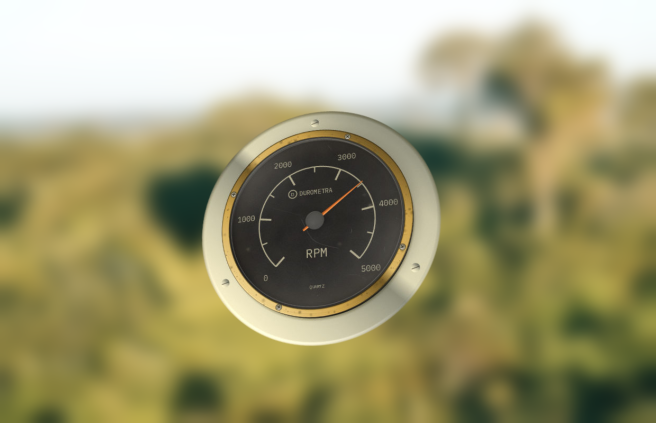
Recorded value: 3500 rpm
